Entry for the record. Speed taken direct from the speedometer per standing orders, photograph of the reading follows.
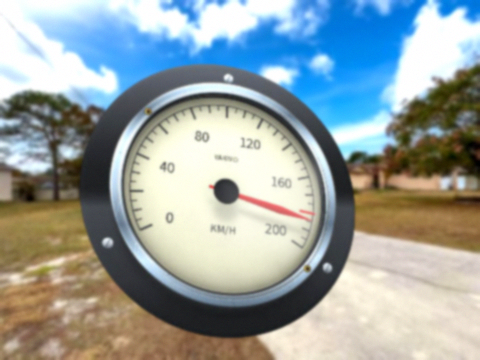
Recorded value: 185 km/h
